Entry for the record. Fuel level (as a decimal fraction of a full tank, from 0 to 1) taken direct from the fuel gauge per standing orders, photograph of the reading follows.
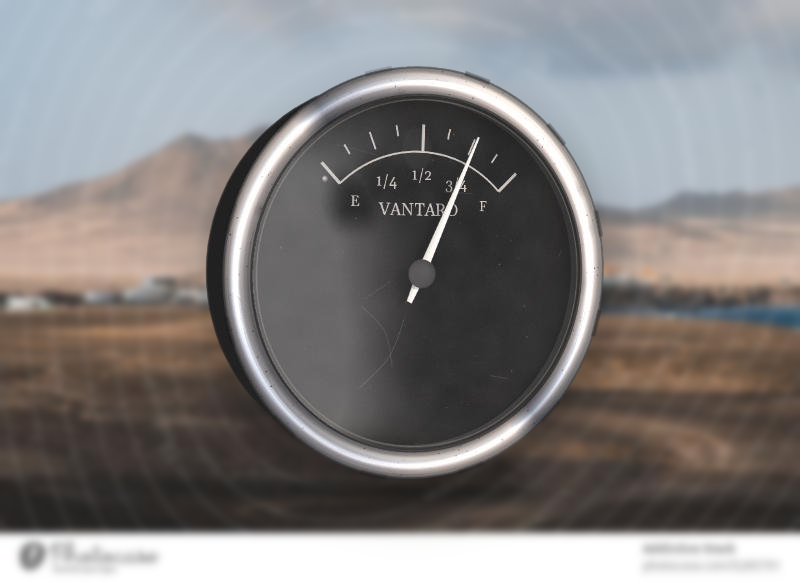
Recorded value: 0.75
